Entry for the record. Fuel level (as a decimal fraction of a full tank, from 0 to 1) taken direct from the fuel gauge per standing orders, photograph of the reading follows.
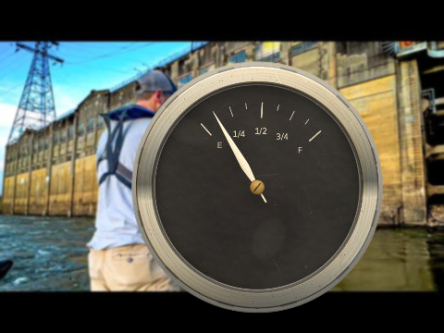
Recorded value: 0.125
